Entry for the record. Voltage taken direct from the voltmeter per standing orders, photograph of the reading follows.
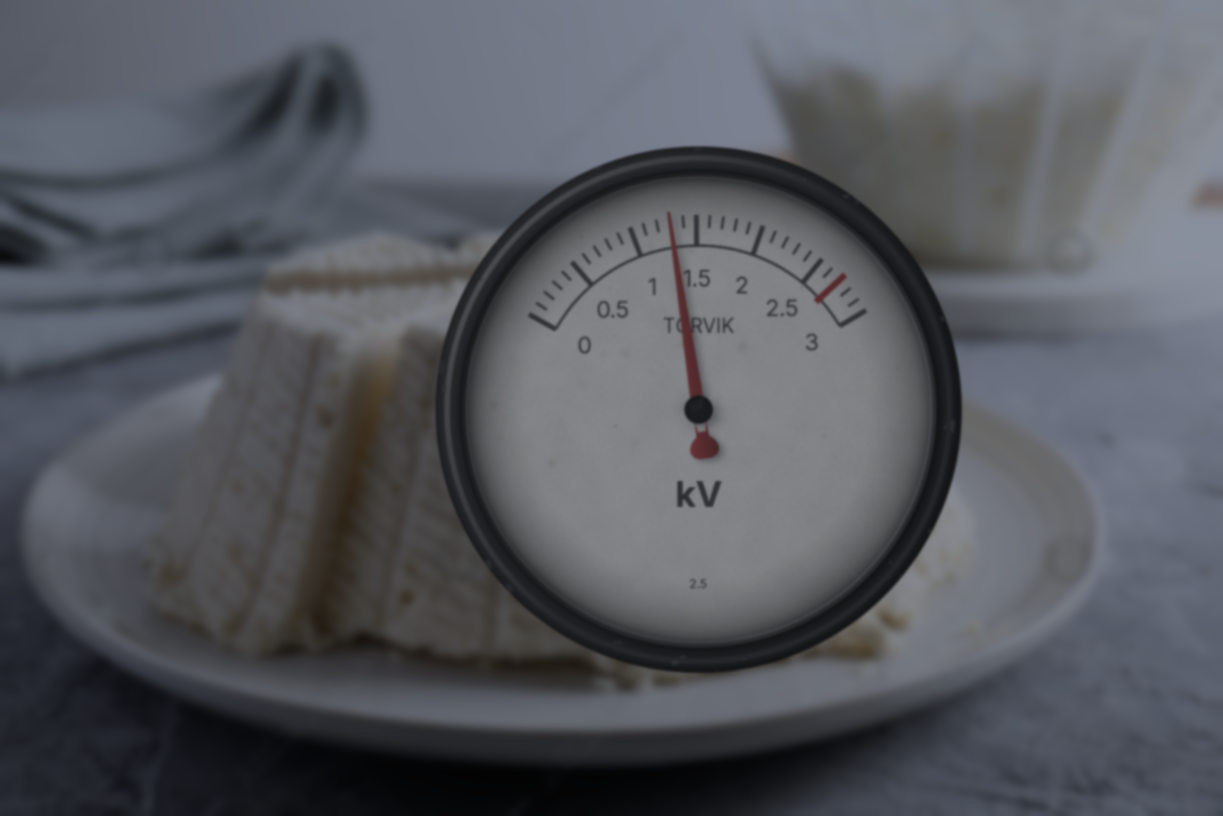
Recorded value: 1.3 kV
